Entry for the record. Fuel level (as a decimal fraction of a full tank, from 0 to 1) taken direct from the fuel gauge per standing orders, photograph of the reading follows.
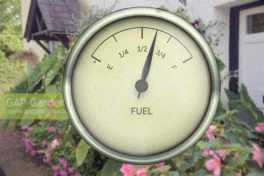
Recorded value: 0.625
